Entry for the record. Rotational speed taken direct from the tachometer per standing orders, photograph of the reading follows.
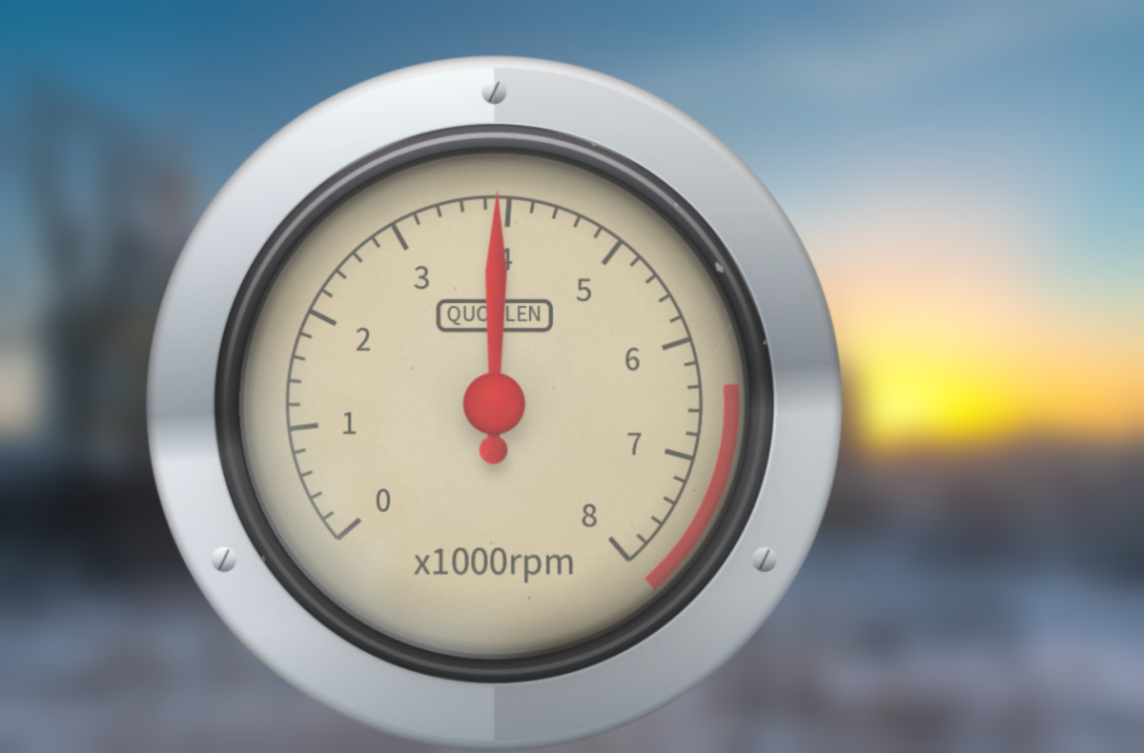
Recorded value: 3900 rpm
